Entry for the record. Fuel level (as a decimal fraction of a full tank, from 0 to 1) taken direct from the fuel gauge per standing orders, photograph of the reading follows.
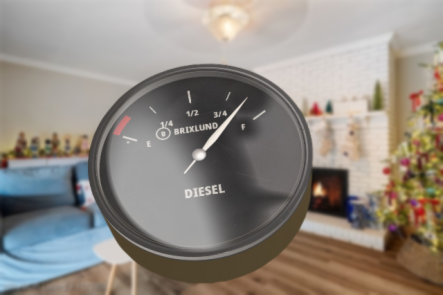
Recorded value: 0.875
